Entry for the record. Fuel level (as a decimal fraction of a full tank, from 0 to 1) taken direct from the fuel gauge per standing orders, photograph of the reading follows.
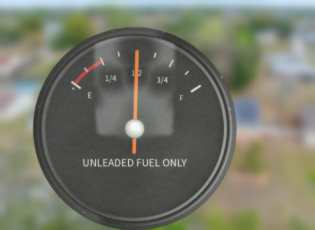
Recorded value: 0.5
